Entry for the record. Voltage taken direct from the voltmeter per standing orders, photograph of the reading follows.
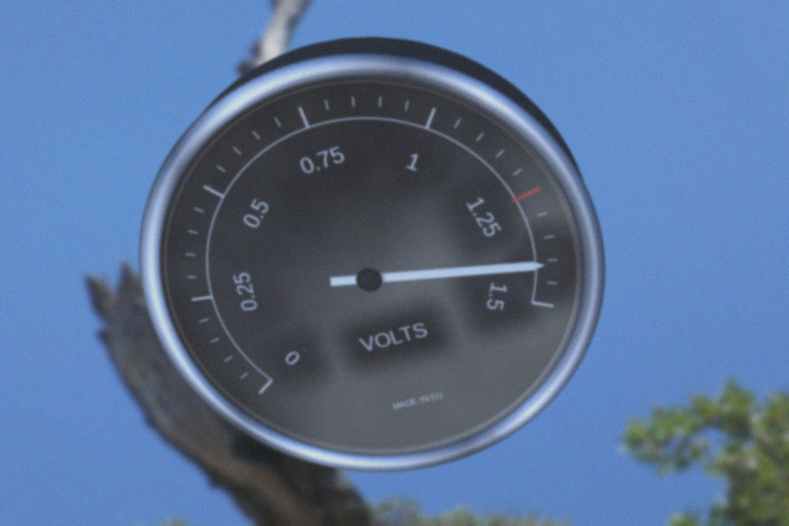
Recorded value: 1.4 V
